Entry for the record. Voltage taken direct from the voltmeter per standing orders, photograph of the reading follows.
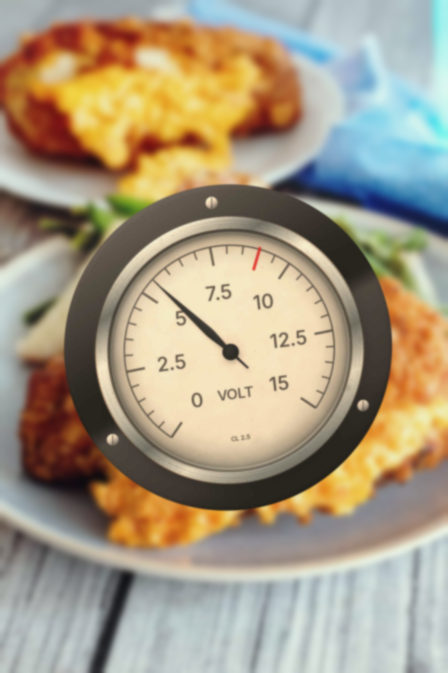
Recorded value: 5.5 V
